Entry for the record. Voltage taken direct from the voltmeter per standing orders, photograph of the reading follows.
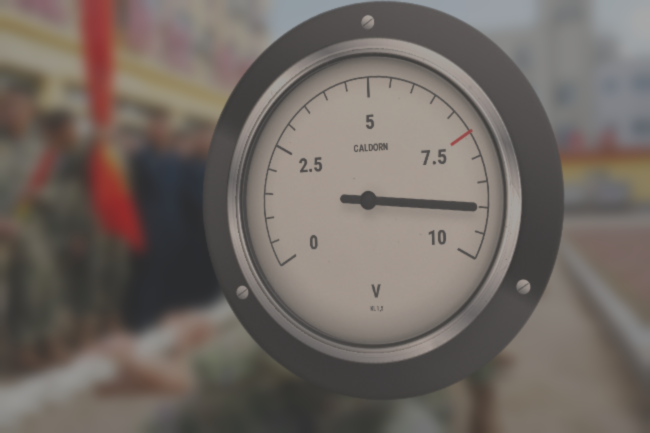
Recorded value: 9 V
